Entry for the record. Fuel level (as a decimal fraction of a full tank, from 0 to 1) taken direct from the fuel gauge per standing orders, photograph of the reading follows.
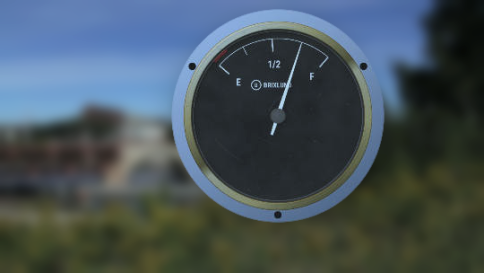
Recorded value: 0.75
